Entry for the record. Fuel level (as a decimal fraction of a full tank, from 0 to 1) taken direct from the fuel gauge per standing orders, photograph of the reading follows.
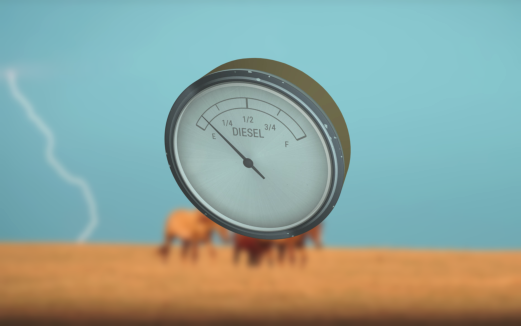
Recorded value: 0.125
